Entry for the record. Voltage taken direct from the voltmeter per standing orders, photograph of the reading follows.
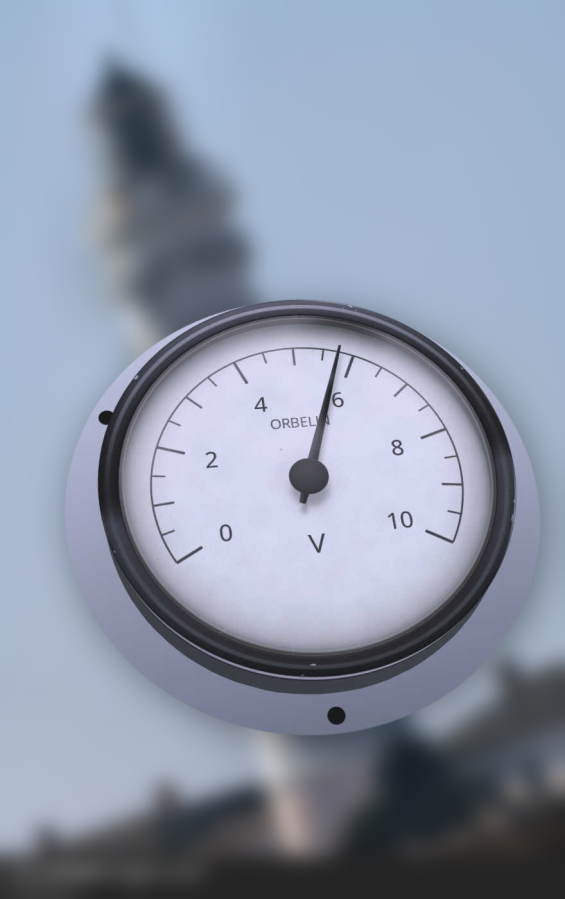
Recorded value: 5.75 V
